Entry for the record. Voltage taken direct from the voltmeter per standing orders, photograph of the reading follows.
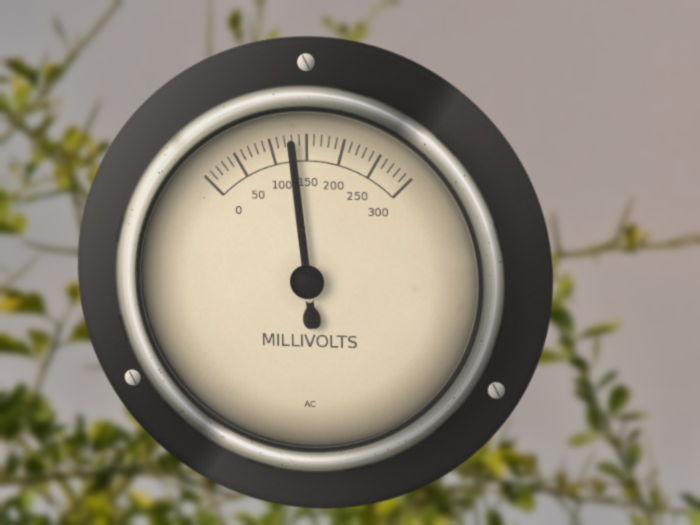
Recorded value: 130 mV
